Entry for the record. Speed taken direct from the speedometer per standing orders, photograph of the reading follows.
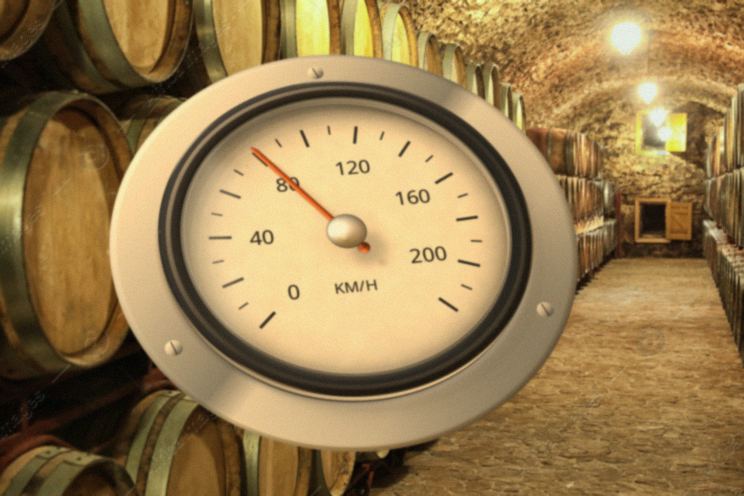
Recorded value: 80 km/h
